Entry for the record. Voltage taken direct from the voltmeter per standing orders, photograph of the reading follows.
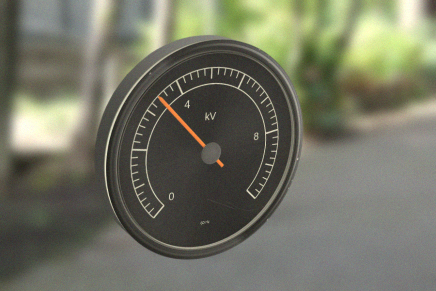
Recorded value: 3.4 kV
